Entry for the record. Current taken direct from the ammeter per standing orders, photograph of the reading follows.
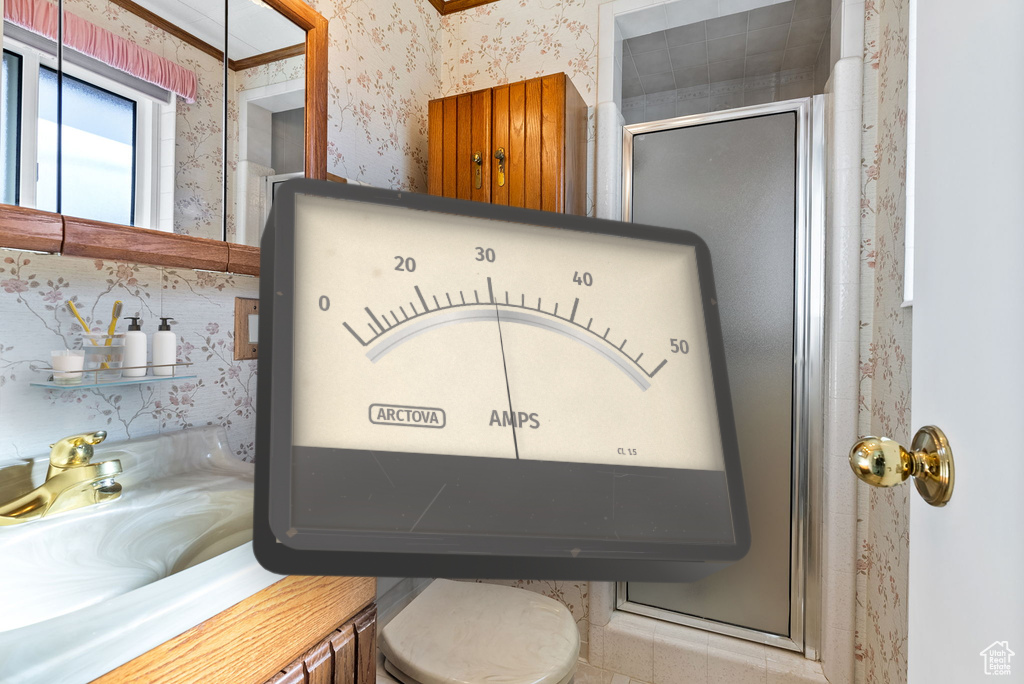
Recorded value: 30 A
